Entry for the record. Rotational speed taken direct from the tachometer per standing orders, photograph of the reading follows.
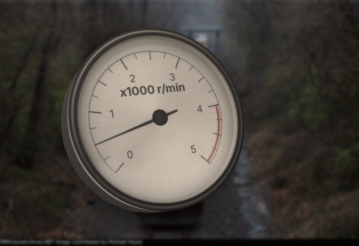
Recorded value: 500 rpm
